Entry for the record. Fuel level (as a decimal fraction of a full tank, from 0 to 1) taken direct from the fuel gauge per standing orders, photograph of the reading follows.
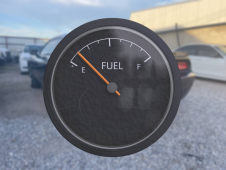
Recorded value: 0.125
